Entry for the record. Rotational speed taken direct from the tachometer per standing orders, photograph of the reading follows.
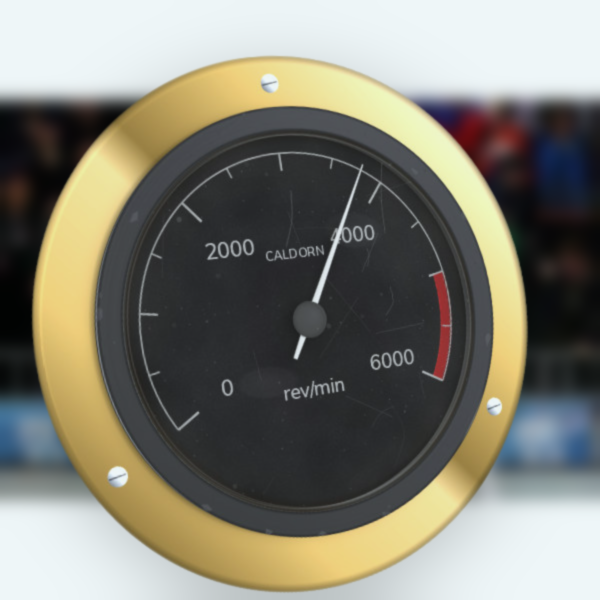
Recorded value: 3750 rpm
